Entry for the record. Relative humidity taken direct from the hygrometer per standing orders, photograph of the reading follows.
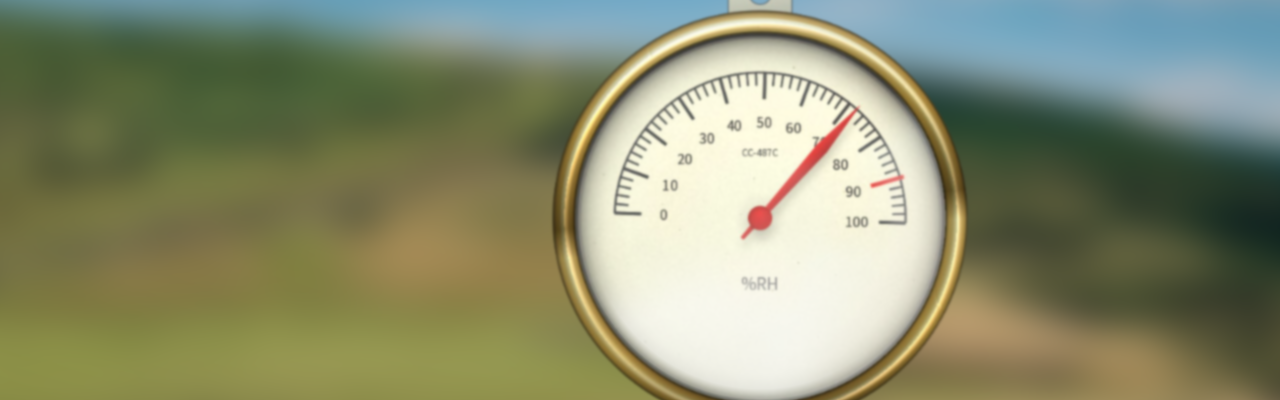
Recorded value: 72 %
